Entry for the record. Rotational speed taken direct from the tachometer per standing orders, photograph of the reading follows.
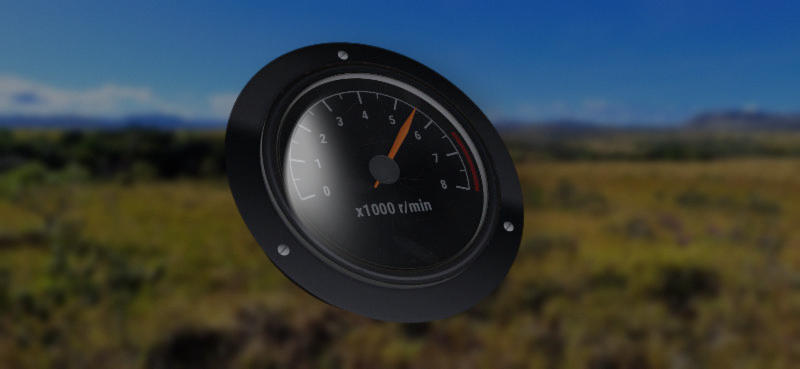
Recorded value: 5500 rpm
